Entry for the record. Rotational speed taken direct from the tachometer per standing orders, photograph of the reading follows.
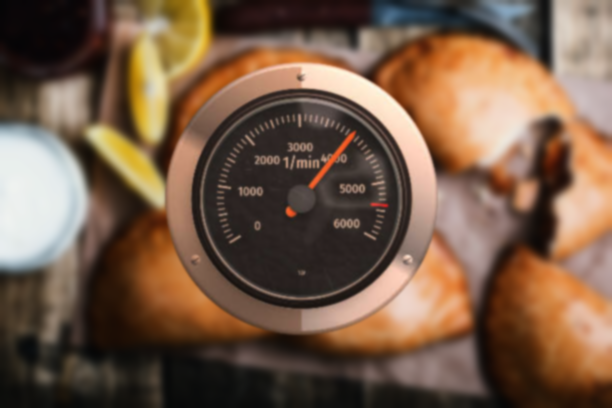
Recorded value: 4000 rpm
